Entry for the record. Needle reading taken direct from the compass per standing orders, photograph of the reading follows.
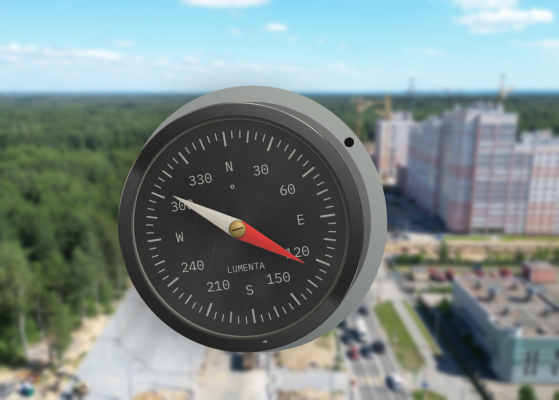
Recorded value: 125 °
